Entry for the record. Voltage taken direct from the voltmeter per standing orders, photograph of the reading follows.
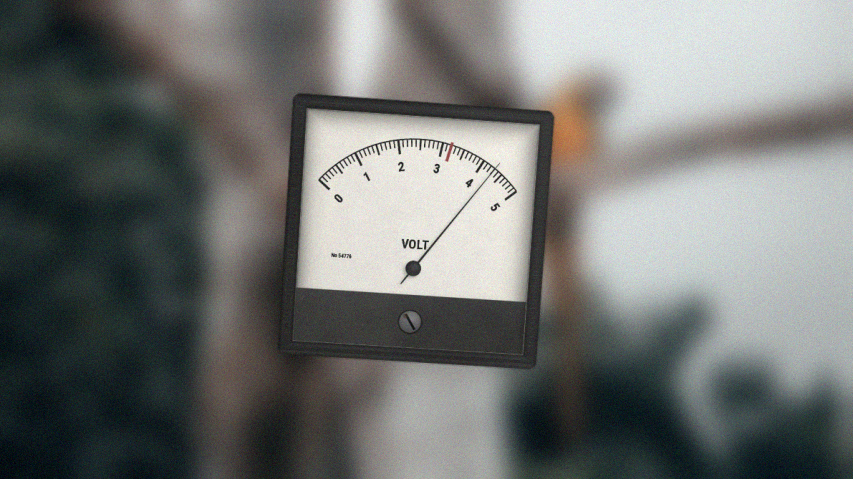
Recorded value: 4.3 V
